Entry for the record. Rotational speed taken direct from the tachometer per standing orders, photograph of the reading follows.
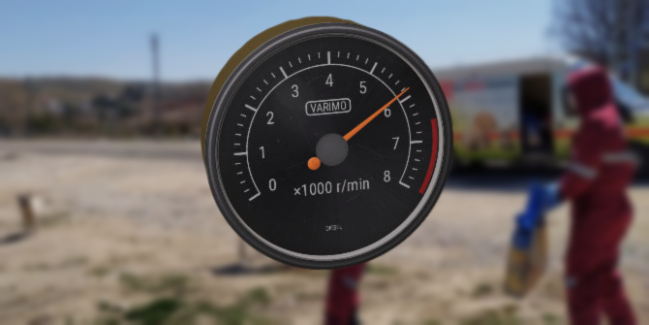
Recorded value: 5800 rpm
